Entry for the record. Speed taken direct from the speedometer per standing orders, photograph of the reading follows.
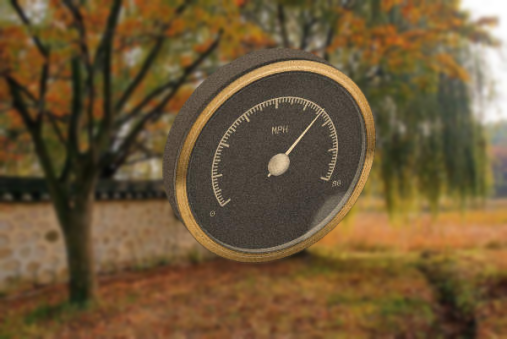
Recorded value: 55 mph
